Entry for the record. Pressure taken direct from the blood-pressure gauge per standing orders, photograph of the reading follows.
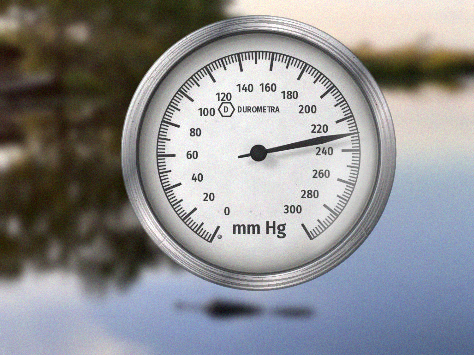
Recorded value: 230 mmHg
